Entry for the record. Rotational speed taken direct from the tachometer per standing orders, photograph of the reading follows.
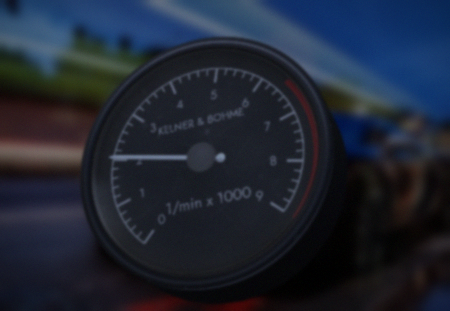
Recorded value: 2000 rpm
